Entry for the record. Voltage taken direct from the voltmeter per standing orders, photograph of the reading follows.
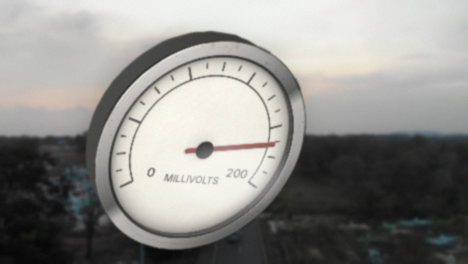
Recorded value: 170 mV
